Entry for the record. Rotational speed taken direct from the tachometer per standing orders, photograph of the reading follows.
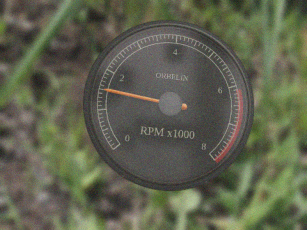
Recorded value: 1500 rpm
